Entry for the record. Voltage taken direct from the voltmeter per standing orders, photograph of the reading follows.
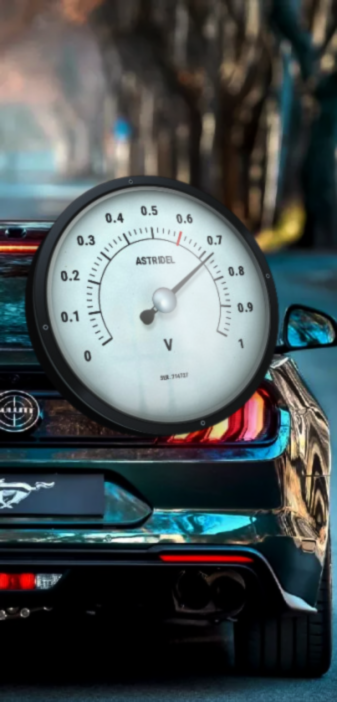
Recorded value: 0.72 V
